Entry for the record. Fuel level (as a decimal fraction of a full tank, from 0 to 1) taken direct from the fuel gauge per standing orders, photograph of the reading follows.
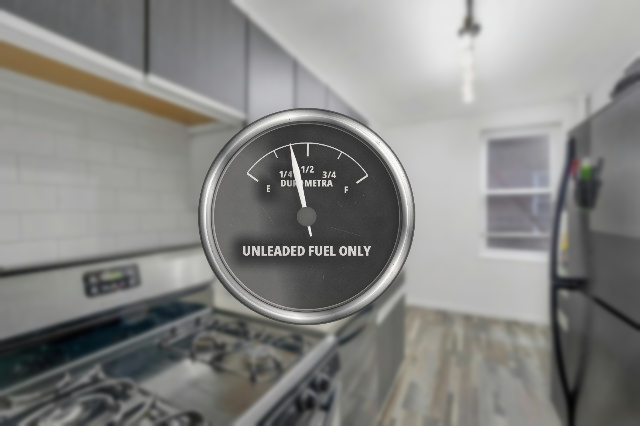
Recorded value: 0.375
